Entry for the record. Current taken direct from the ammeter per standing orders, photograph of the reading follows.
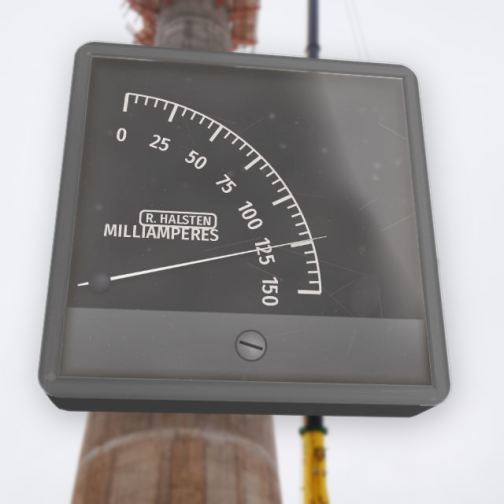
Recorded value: 125 mA
